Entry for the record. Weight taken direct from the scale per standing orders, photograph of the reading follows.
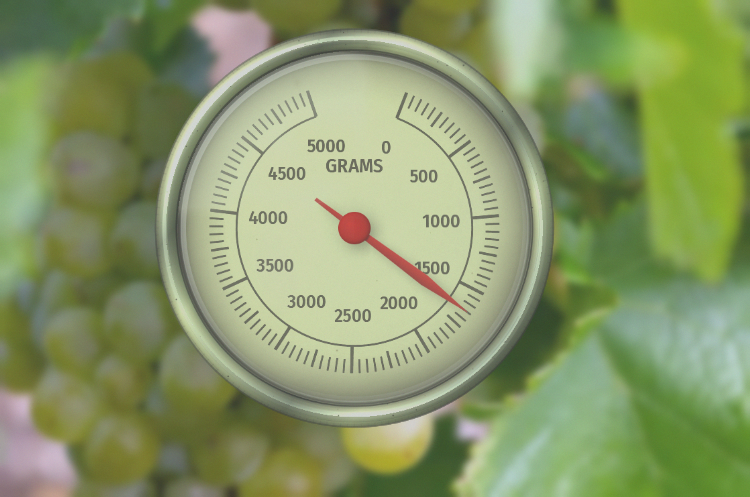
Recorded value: 1650 g
